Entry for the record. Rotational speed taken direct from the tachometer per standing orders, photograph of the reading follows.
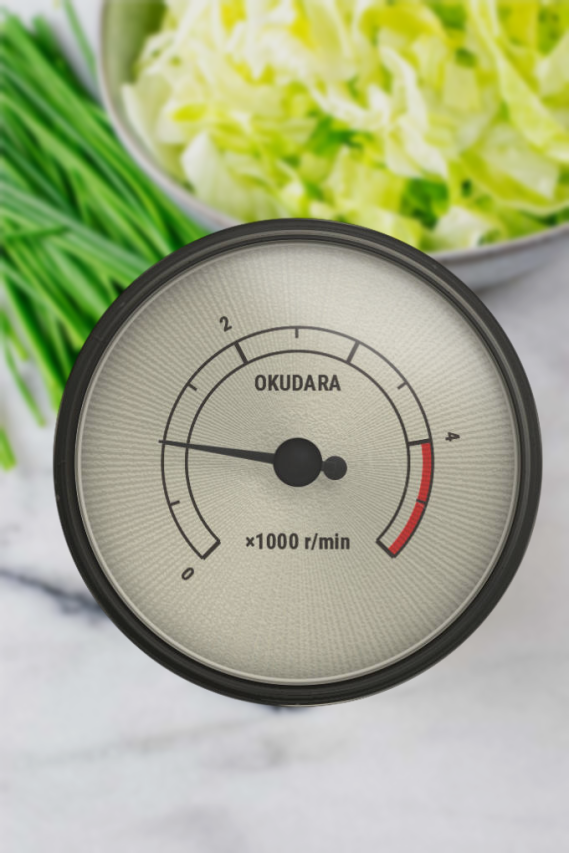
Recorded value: 1000 rpm
